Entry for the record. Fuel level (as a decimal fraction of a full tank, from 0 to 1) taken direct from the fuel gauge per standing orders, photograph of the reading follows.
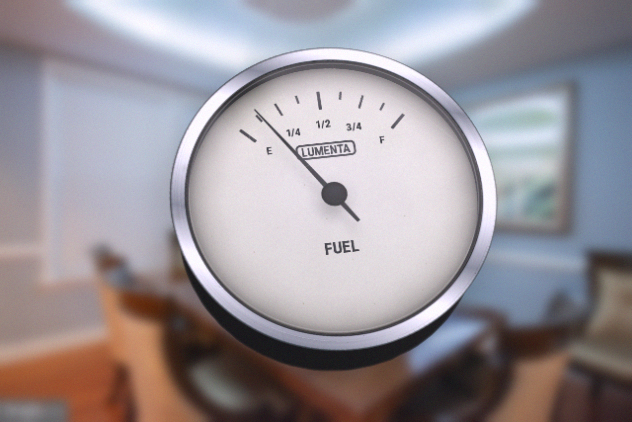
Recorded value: 0.125
